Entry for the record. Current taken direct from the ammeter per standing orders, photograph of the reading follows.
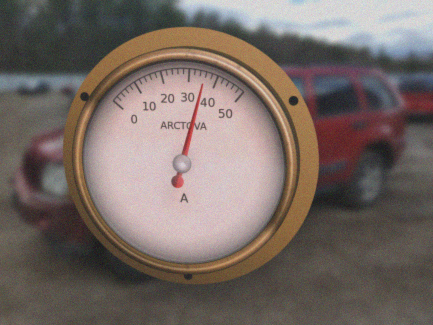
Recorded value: 36 A
